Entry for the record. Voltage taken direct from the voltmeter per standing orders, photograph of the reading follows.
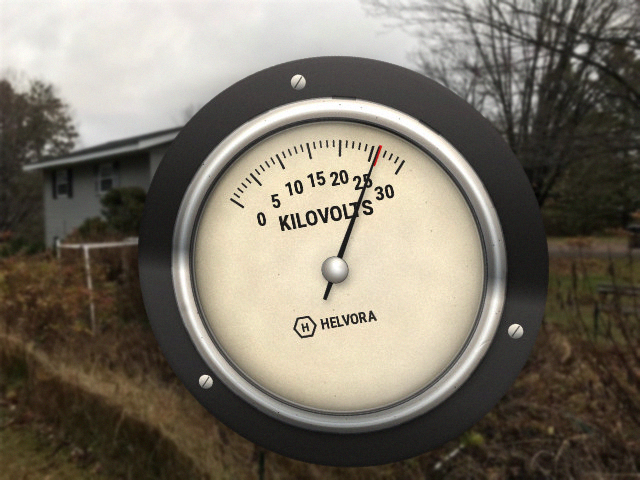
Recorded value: 26 kV
